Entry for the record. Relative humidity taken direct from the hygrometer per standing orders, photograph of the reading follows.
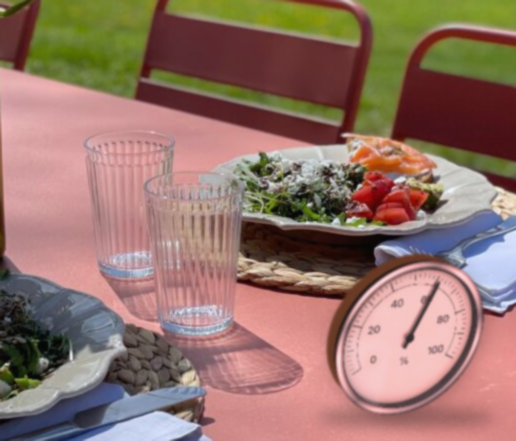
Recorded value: 60 %
